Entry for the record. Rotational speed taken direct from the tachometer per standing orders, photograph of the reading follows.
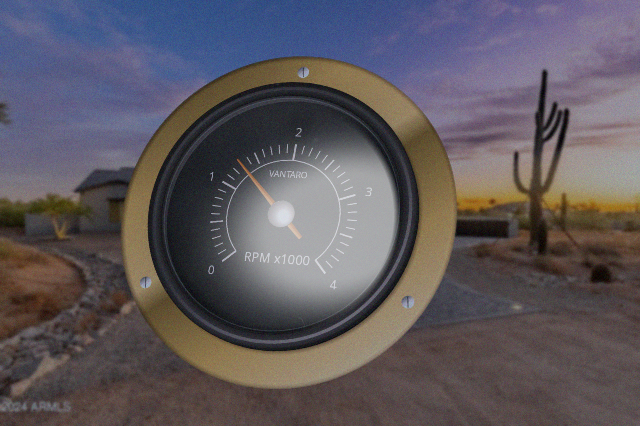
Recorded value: 1300 rpm
